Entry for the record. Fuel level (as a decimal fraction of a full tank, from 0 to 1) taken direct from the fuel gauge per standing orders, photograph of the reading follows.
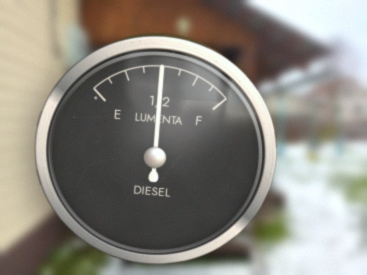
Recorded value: 0.5
